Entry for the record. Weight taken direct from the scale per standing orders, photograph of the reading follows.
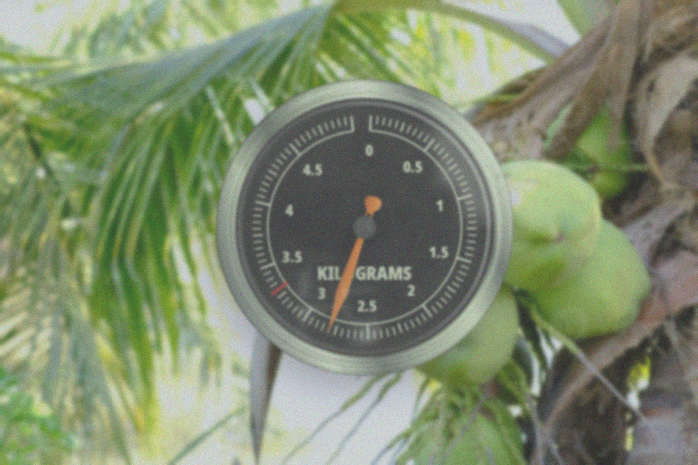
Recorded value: 2.8 kg
